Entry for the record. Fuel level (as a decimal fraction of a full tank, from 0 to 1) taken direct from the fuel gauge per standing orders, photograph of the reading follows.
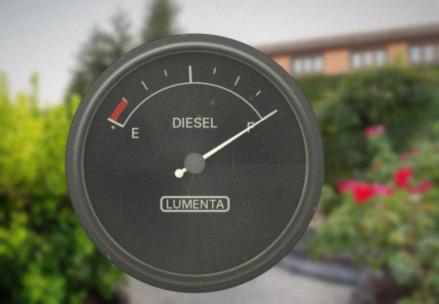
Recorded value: 1
